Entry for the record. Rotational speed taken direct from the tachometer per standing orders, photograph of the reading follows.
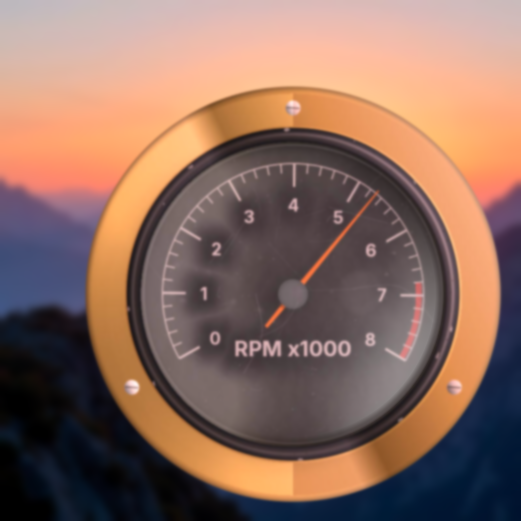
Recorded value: 5300 rpm
